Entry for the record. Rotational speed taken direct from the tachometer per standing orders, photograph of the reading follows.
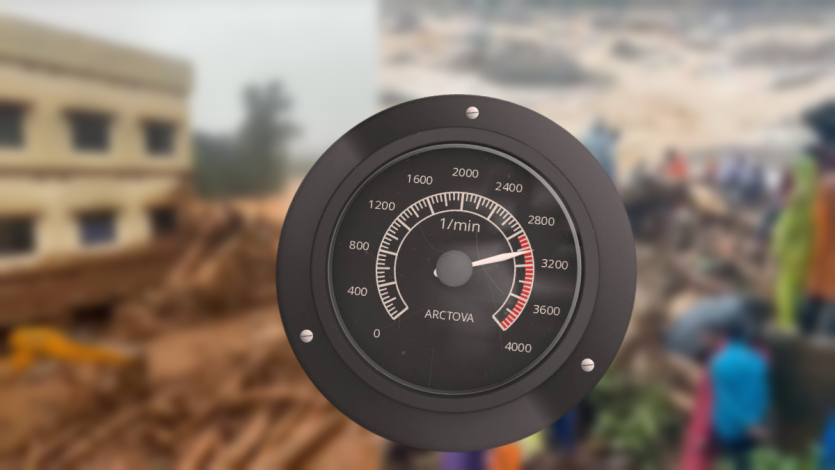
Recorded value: 3050 rpm
